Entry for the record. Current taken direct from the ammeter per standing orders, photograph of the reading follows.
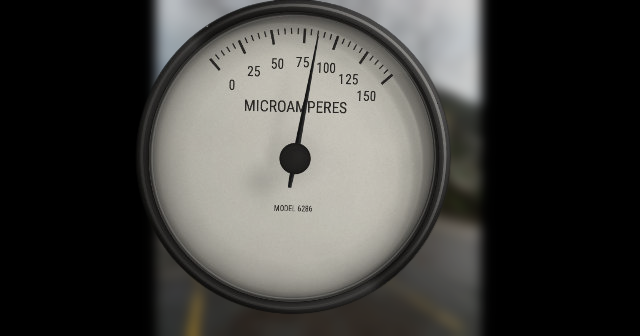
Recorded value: 85 µA
